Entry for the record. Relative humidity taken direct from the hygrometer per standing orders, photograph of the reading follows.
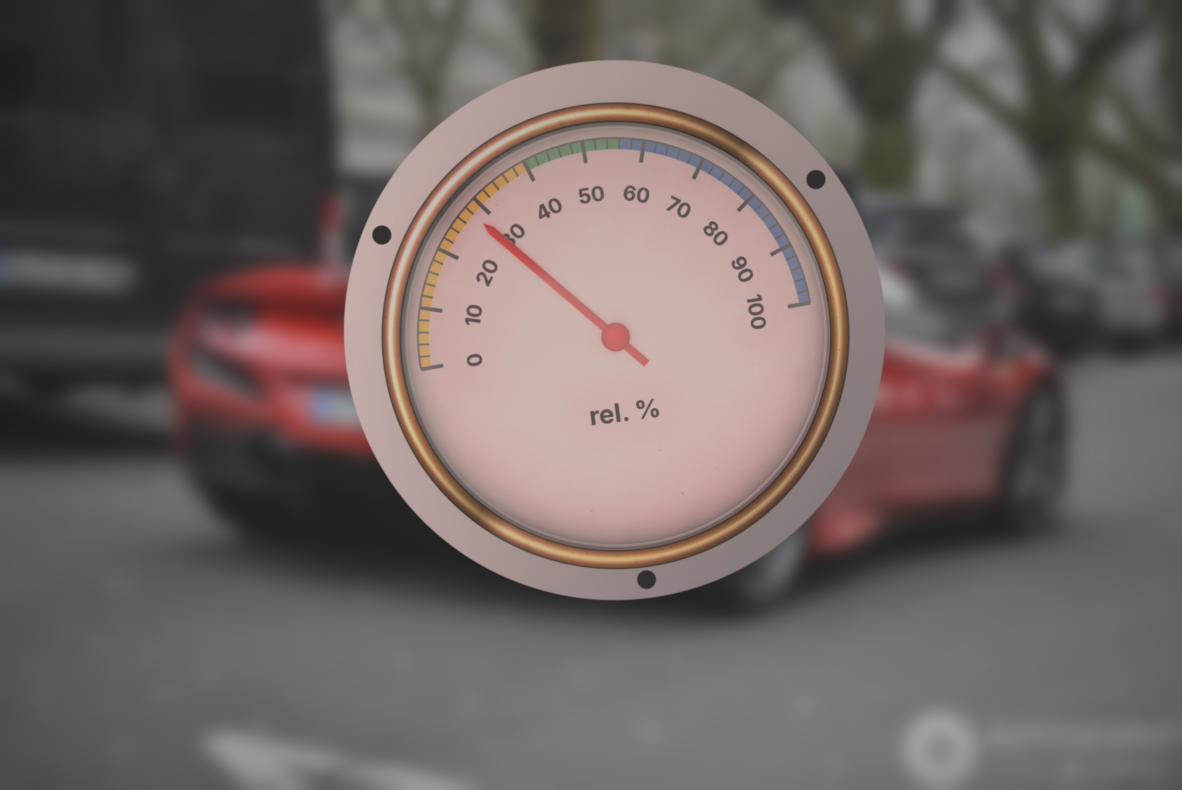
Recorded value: 28 %
